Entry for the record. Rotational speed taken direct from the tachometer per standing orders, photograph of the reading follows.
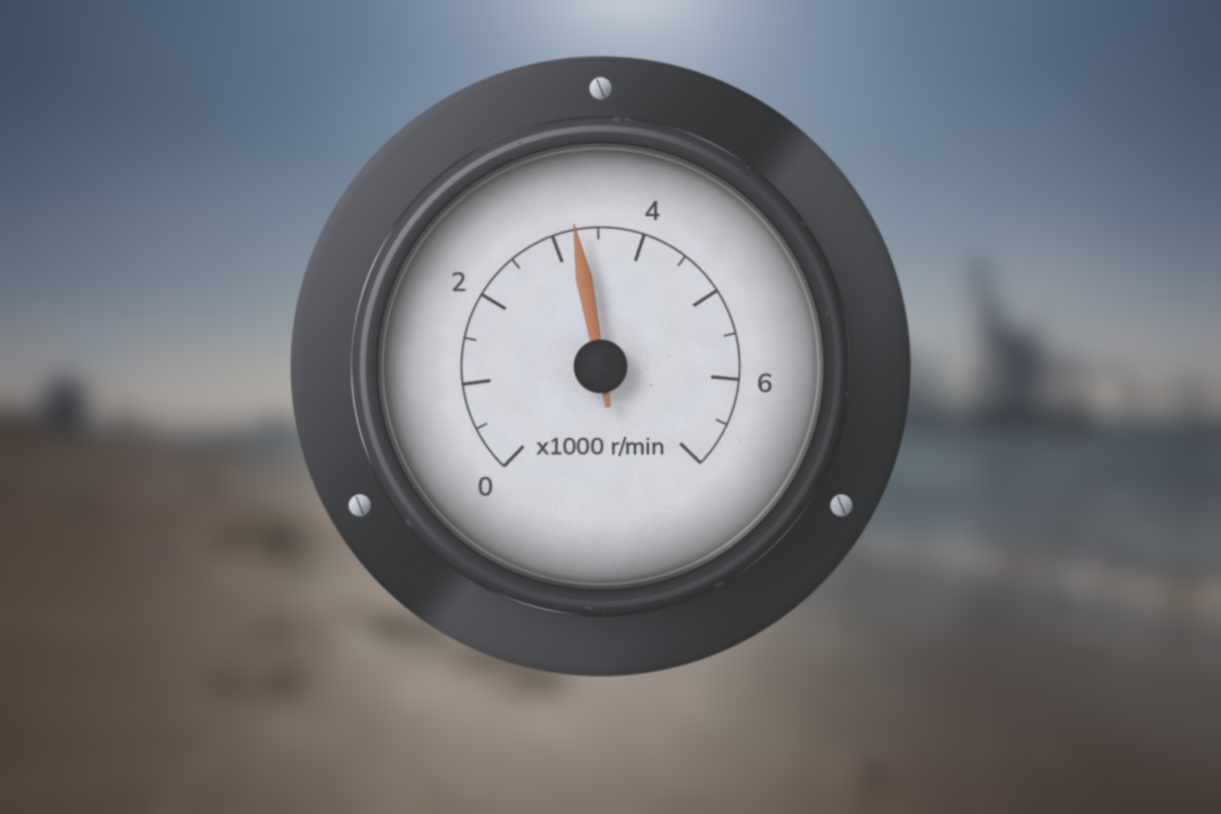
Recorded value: 3250 rpm
